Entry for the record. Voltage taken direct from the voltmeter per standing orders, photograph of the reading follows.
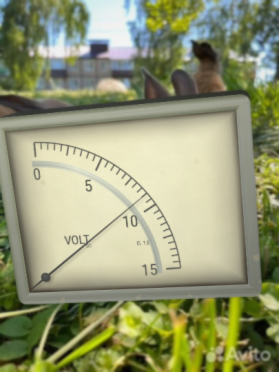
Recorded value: 9 V
